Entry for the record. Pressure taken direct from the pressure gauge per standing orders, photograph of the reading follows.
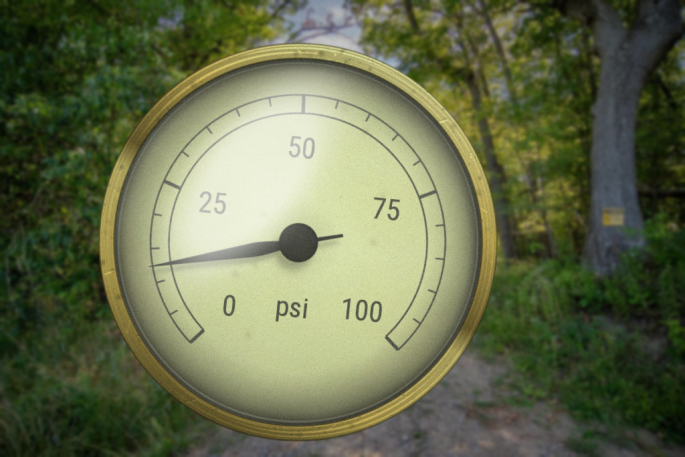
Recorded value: 12.5 psi
